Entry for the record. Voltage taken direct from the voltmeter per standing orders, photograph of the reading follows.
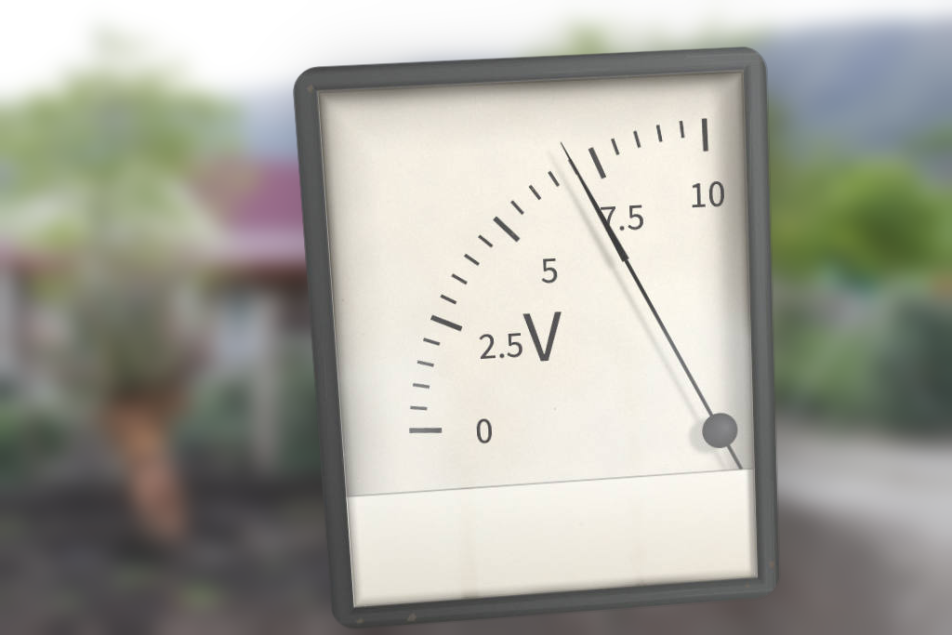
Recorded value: 7 V
